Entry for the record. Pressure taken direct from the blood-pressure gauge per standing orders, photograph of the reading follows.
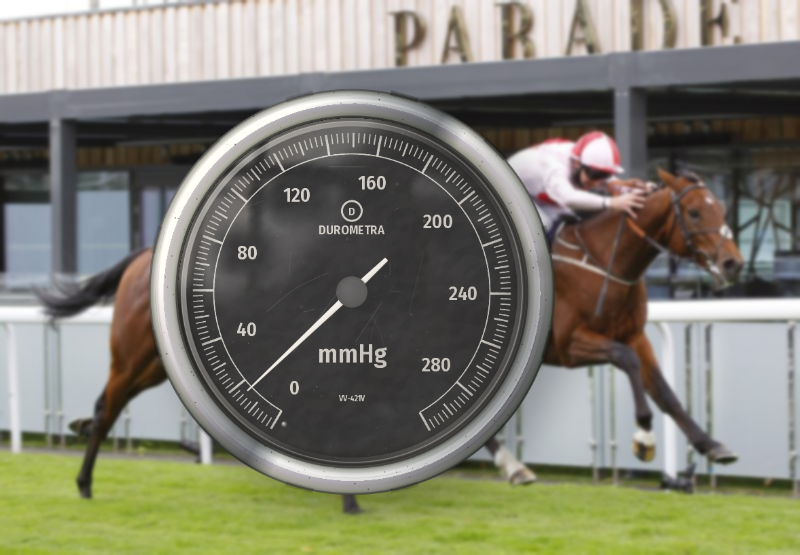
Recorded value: 16 mmHg
